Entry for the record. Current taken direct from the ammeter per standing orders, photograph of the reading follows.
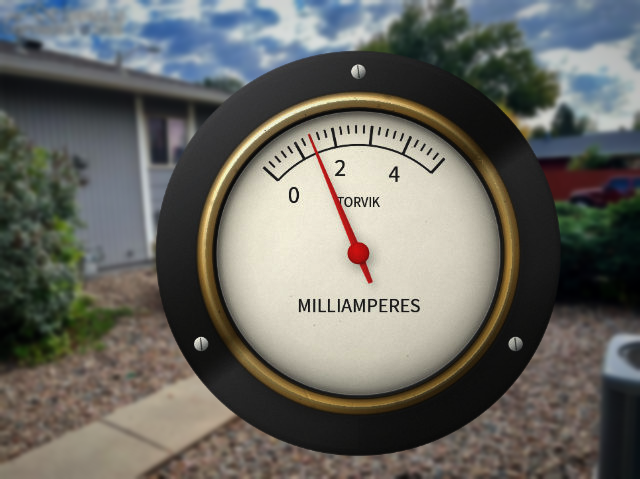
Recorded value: 1.4 mA
